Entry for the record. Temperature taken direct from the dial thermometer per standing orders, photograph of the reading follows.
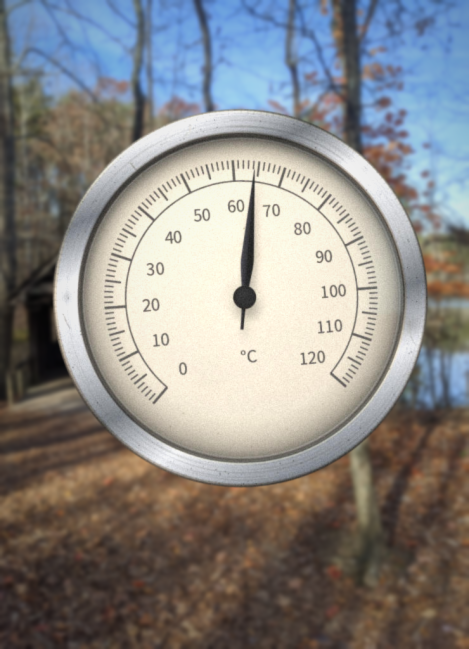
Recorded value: 64 °C
